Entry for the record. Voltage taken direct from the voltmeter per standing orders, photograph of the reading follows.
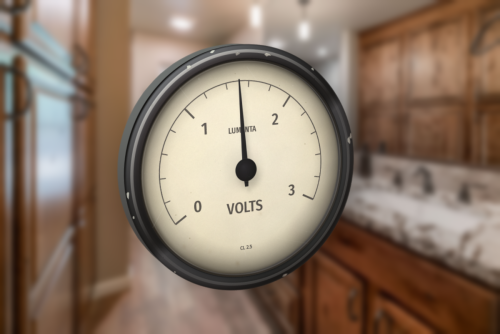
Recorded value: 1.5 V
